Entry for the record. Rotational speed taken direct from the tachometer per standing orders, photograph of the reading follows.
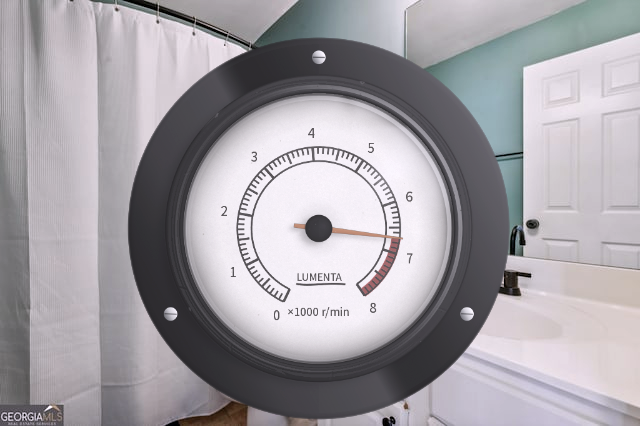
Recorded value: 6700 rpm
